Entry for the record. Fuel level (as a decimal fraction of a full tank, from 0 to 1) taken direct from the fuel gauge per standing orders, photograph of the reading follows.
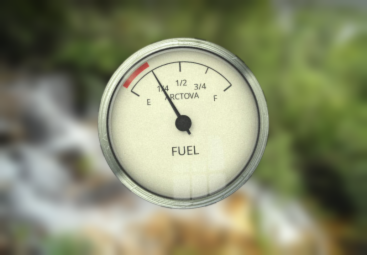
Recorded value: 0.25
